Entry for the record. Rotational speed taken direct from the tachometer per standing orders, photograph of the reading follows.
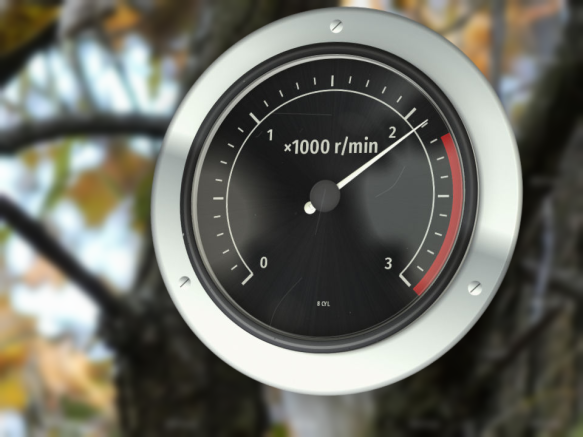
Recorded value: 2100 rpm
